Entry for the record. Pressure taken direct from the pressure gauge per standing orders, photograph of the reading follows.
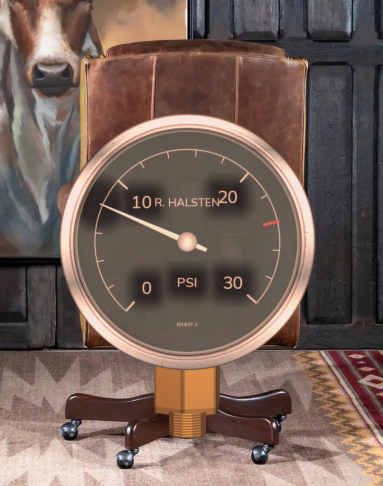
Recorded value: 8 psi
